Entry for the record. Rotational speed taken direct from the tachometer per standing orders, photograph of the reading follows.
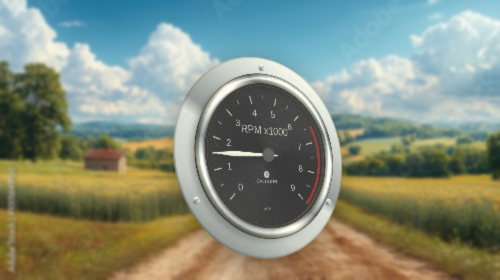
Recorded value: 1500 rpm
